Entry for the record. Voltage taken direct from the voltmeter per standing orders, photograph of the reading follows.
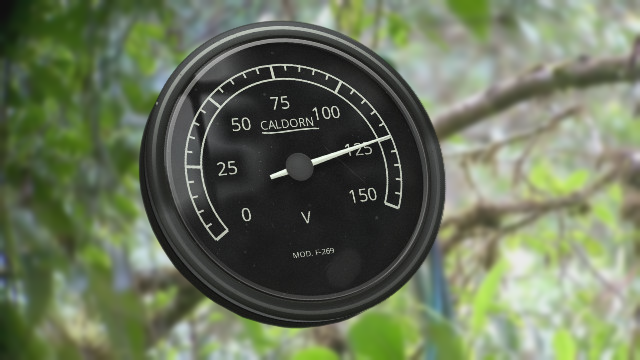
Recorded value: 125 V
